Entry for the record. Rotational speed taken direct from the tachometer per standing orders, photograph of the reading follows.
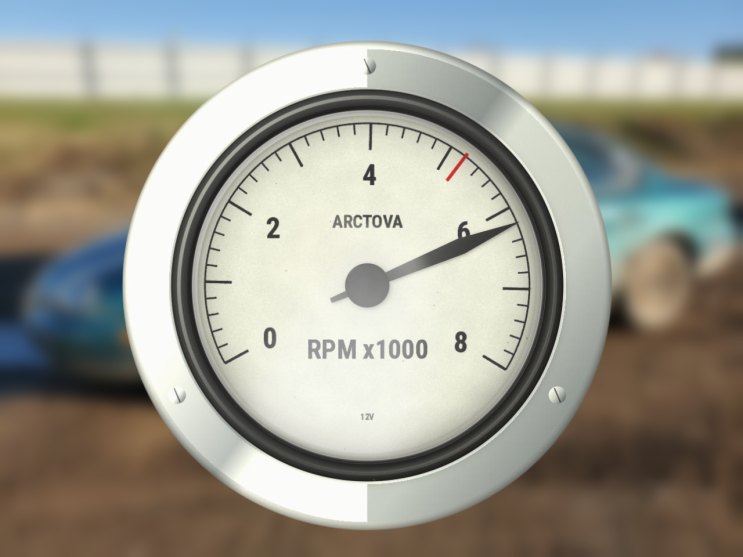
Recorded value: 6200 rpm
